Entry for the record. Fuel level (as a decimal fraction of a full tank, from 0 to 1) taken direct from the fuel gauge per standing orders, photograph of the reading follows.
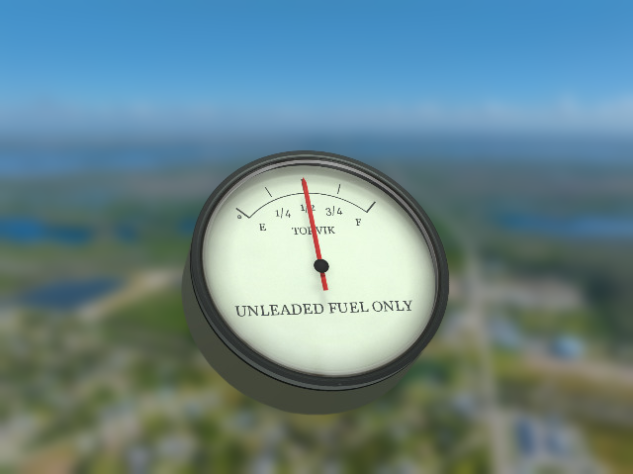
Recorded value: 0.5
